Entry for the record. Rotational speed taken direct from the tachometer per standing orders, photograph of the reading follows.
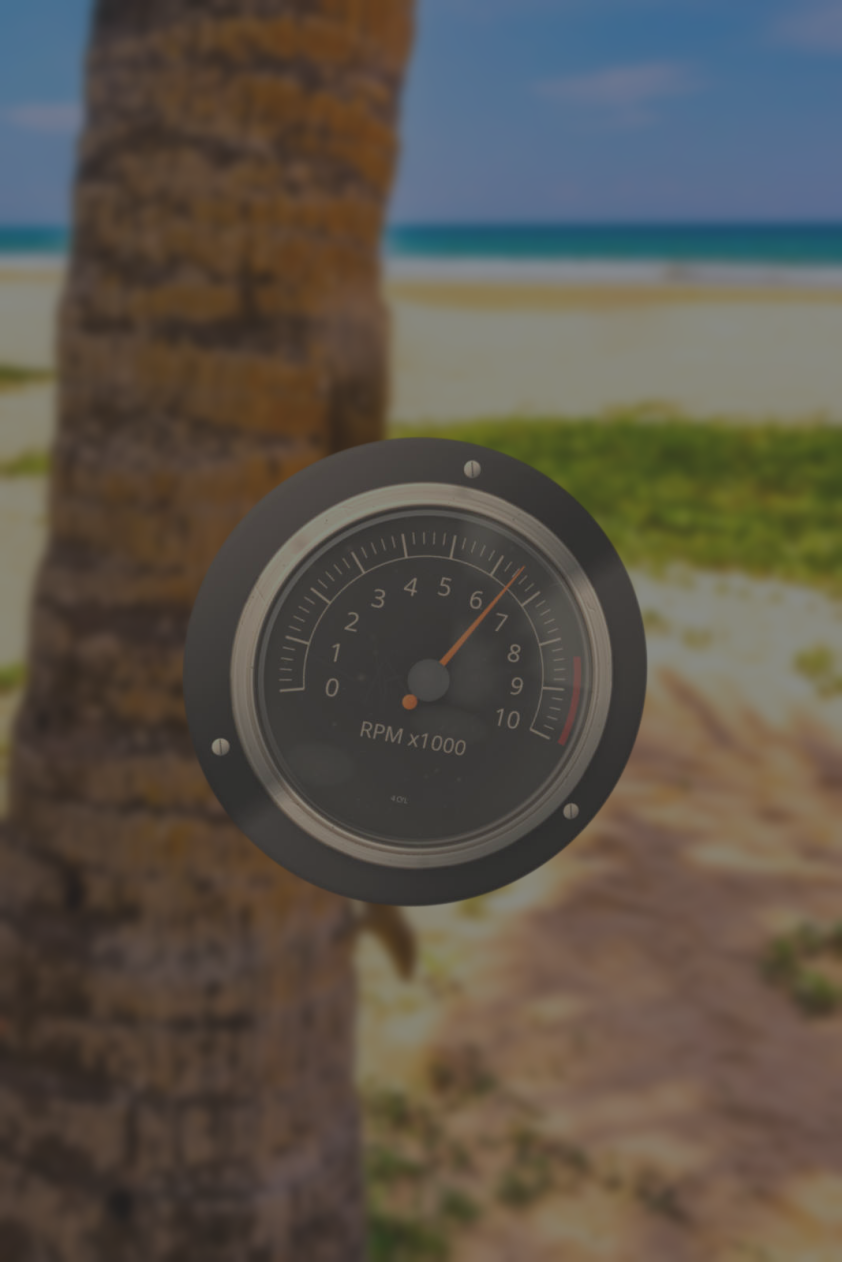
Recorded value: 6400 rpm
